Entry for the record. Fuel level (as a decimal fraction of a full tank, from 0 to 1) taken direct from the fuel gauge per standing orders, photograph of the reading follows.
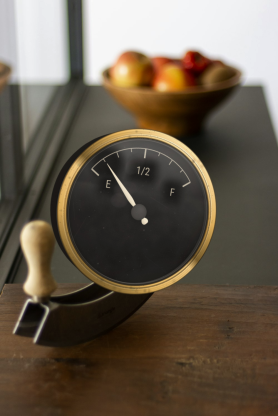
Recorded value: 0.125
